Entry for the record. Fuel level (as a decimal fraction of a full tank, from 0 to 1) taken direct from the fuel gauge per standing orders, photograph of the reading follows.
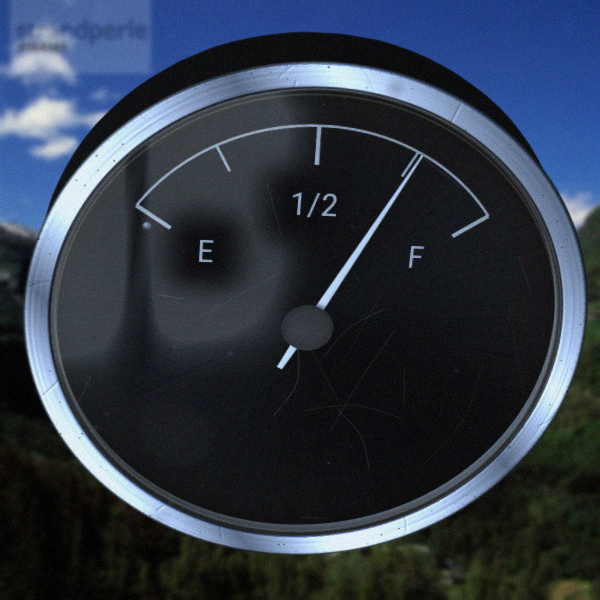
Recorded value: 0.75
